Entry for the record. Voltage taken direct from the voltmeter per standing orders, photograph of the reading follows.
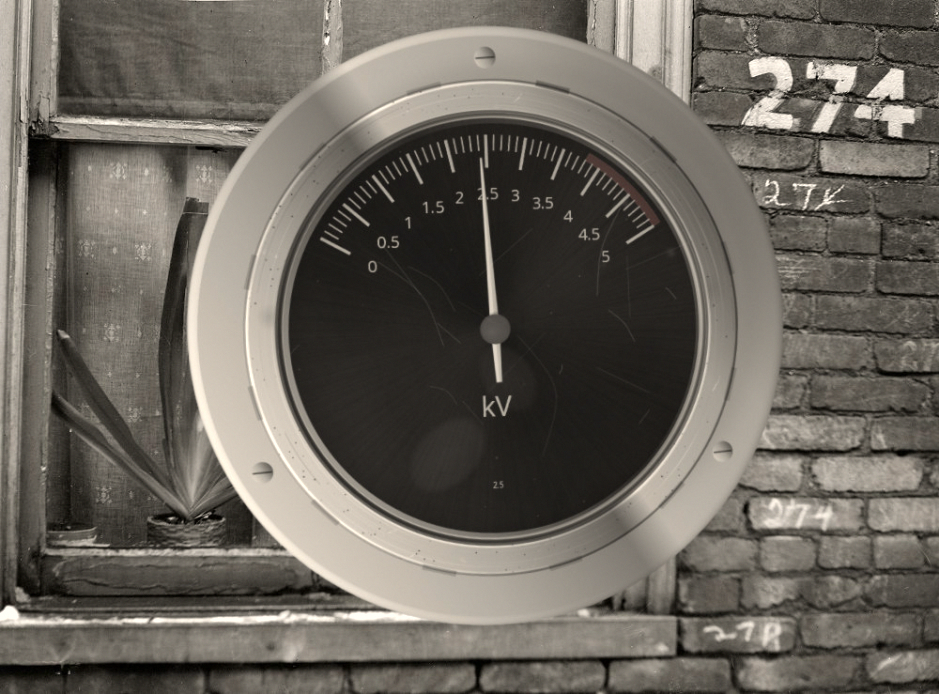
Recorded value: 2.4 kV
